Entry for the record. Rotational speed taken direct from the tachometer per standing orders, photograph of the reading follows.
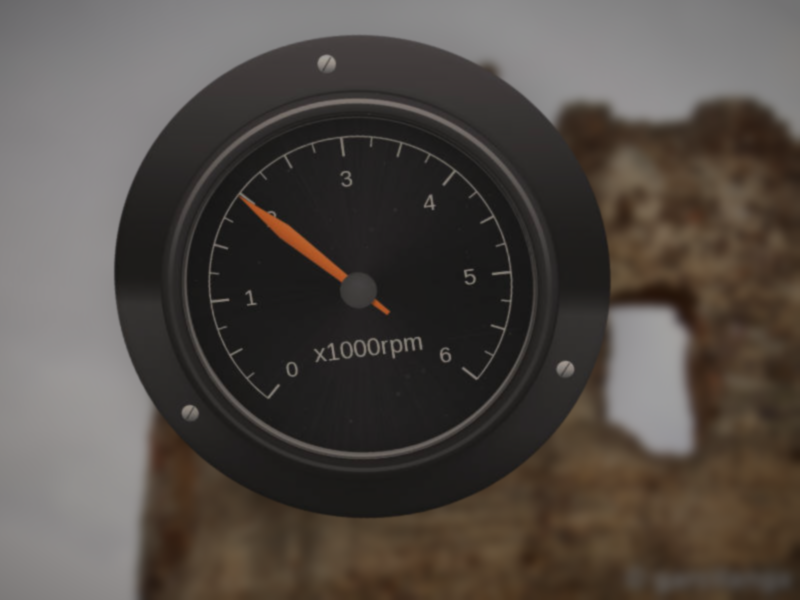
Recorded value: 2000 rpm
